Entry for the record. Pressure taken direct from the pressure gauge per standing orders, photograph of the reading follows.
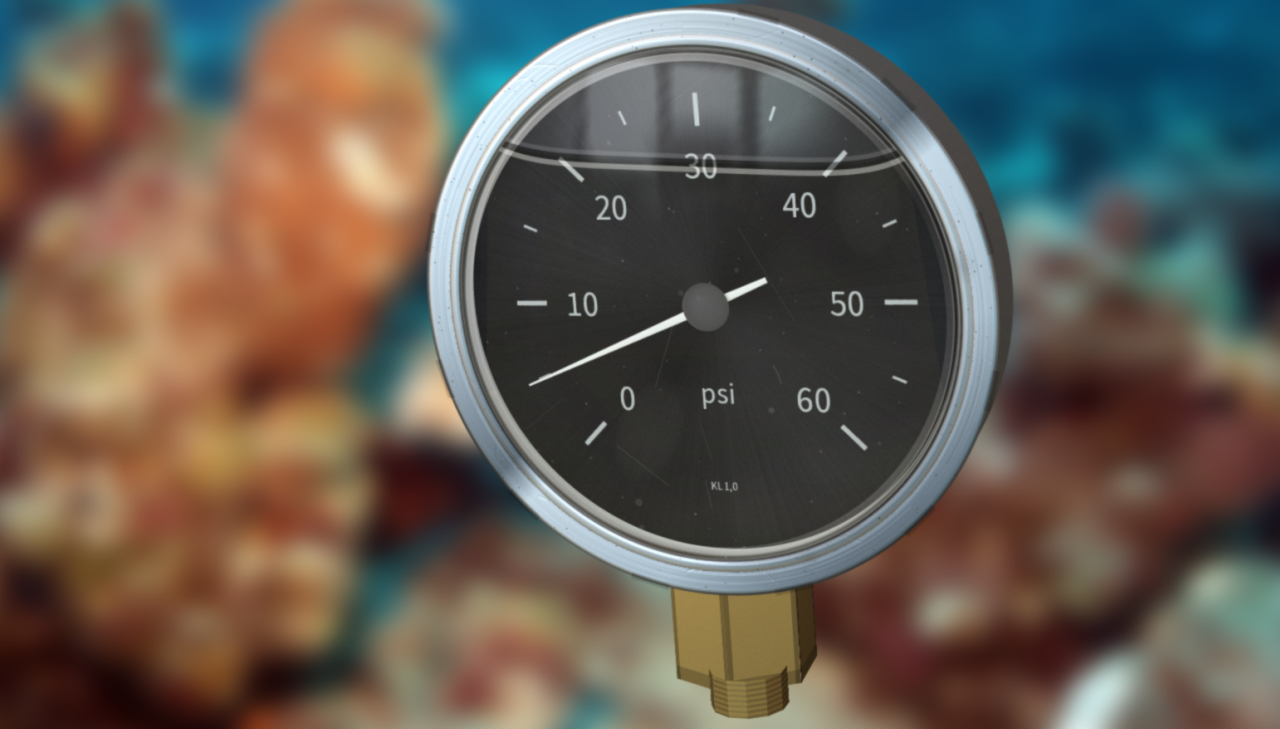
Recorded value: 5 psi
